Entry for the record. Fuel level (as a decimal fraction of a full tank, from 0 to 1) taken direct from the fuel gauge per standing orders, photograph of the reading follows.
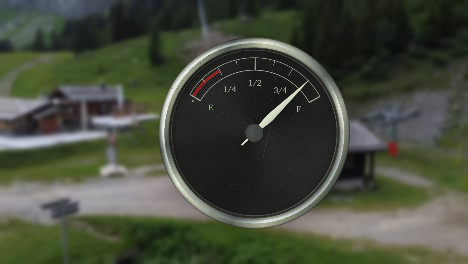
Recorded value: 0.875
